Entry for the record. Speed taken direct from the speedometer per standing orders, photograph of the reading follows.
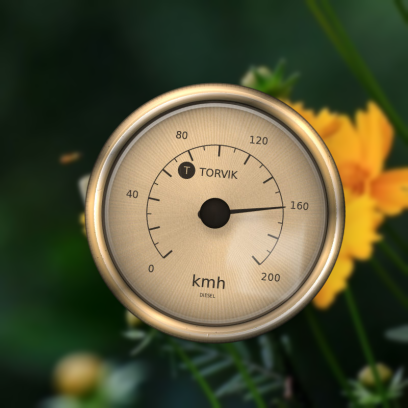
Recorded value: 160 km/h
